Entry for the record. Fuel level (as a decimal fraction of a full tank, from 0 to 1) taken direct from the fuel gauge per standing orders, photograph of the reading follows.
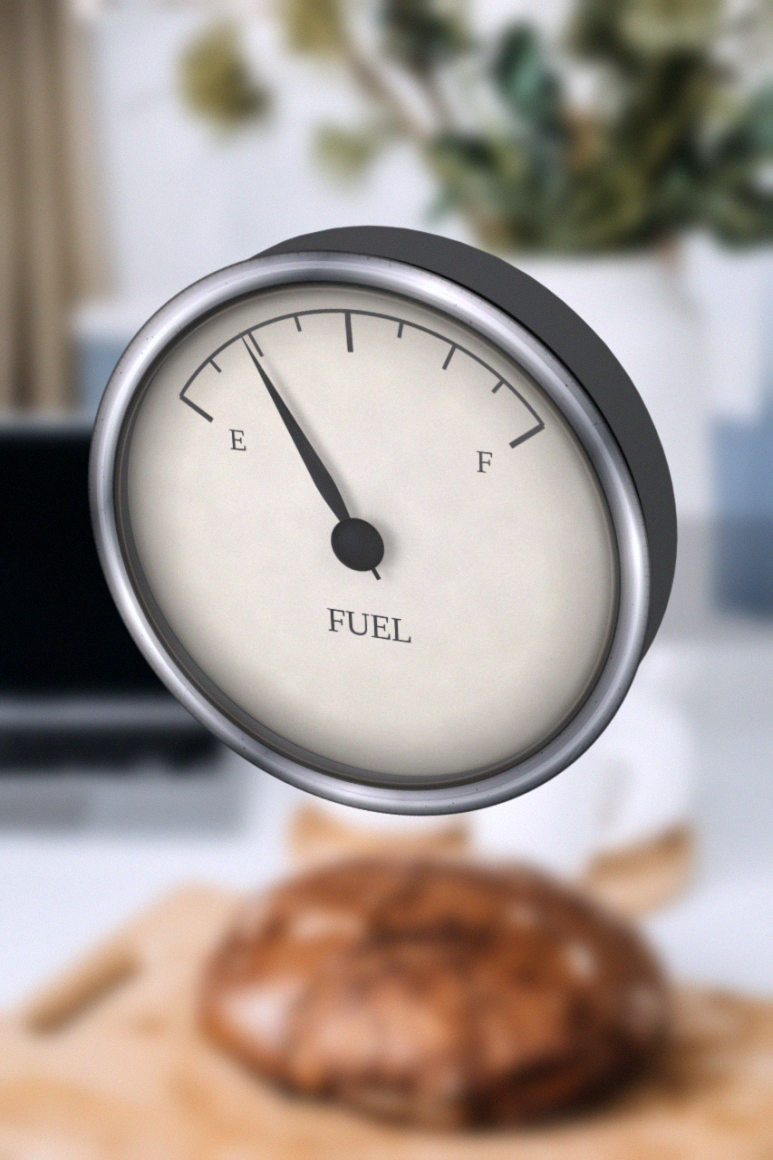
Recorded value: 0.25
